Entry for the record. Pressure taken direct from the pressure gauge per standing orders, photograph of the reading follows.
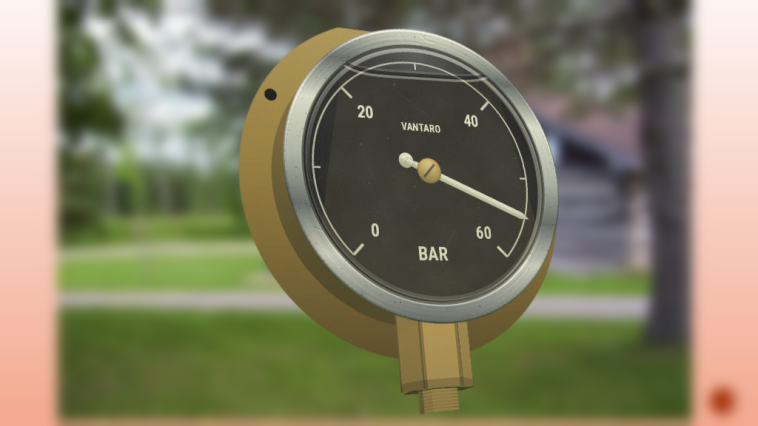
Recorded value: 55 bar
